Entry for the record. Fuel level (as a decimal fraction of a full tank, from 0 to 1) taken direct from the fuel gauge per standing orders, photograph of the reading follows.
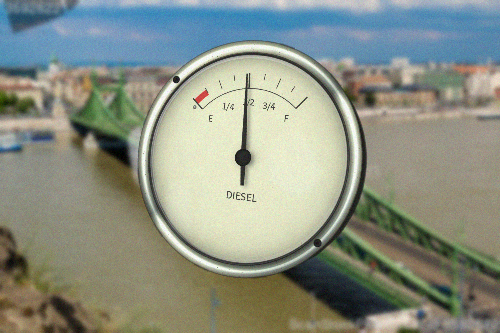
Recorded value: 0.5
